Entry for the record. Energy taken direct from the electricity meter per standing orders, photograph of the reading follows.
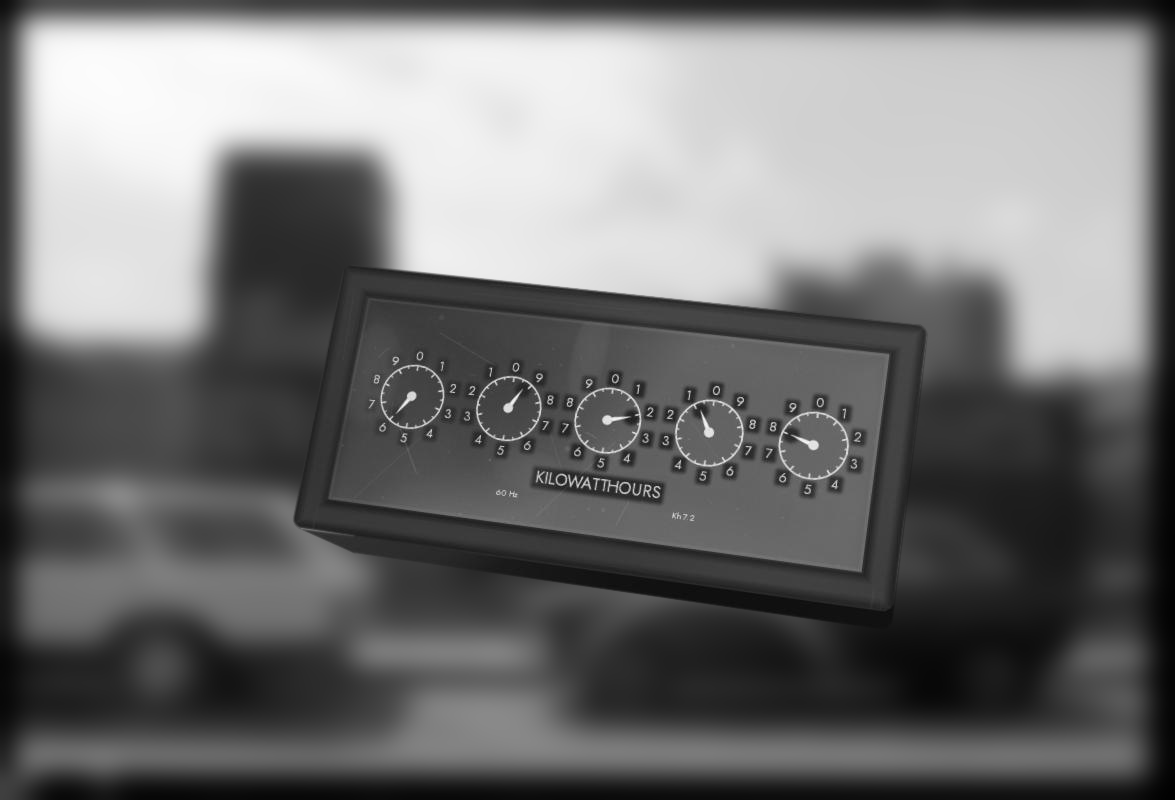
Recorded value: 59208 kWh
